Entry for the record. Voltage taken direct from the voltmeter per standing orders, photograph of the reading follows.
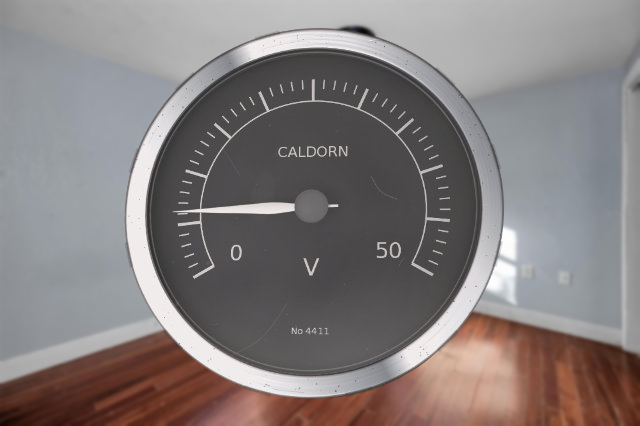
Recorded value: 6 V
